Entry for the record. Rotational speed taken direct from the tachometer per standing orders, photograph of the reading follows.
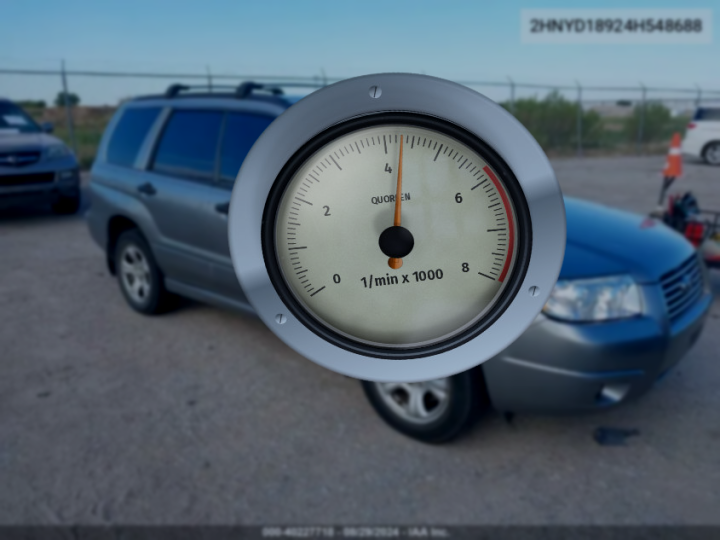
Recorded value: 4300 rpm
